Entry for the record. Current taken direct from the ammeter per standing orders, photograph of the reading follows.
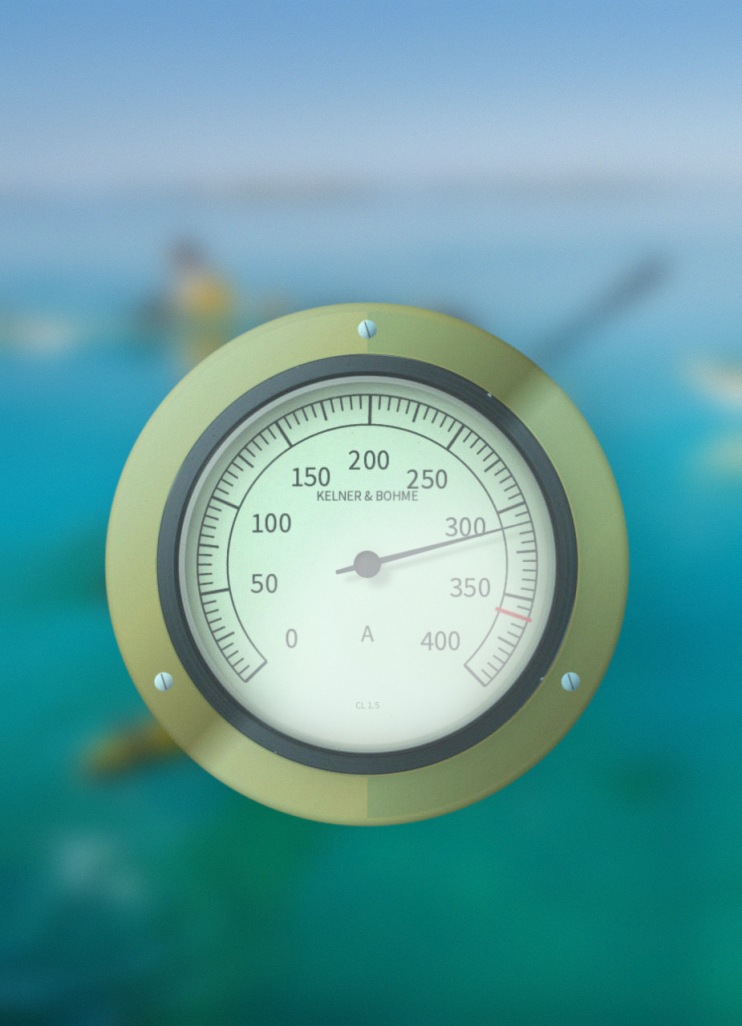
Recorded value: 310 A
